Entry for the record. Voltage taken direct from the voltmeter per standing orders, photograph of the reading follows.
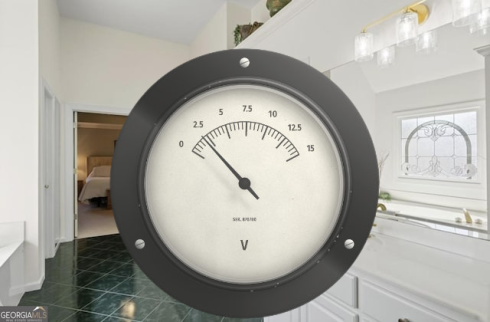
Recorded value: 2 V
